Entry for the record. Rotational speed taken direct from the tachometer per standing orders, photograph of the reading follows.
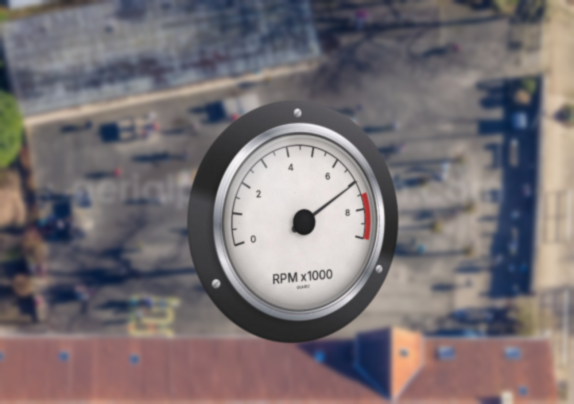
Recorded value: 7000 rpm
